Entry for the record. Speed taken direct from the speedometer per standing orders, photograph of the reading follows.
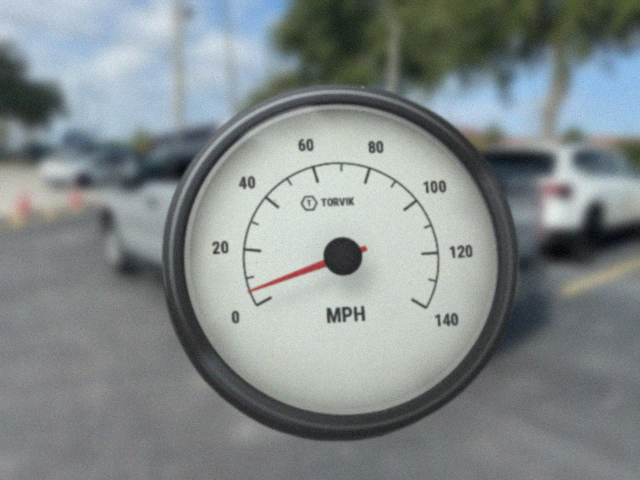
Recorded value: 5 mph
